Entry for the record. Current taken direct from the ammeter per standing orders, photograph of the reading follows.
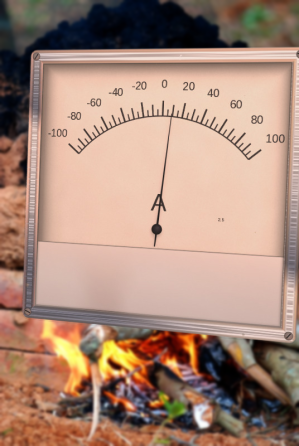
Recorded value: 10 A
